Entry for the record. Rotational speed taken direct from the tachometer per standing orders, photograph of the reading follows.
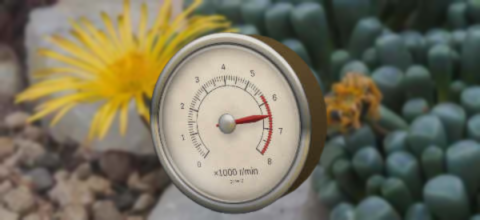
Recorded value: 6500 rpm
